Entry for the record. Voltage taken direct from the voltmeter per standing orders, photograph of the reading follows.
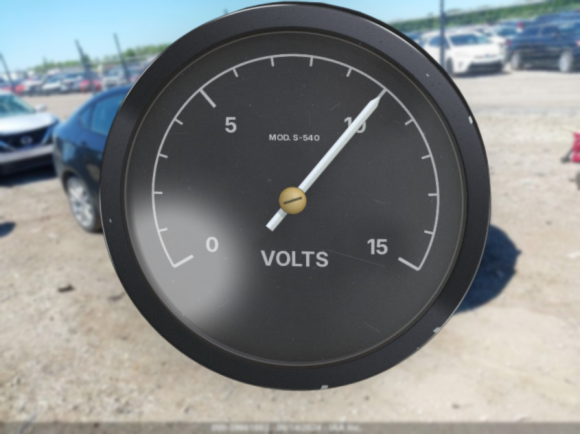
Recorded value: 10 V
